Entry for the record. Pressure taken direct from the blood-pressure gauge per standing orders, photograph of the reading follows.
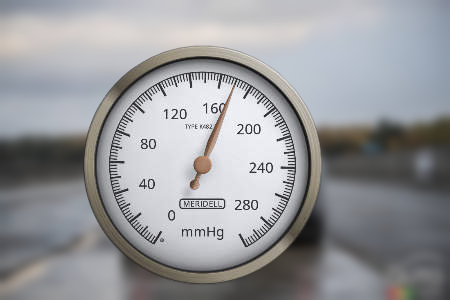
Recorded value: 170 mmHg
